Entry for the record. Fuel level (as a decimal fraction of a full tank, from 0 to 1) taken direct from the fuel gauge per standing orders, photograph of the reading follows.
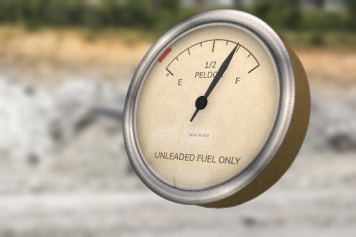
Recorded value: 0.75
